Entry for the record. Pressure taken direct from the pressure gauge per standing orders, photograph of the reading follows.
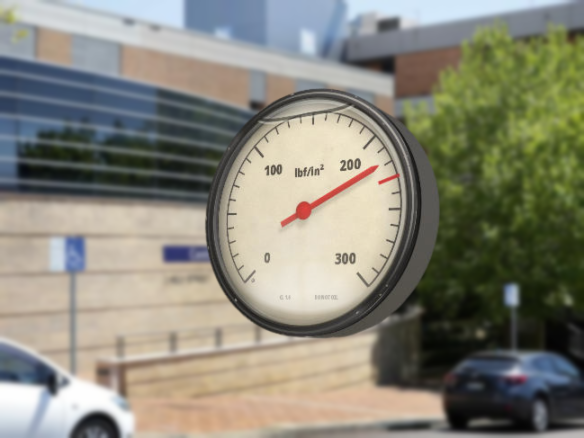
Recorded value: 220 psi
